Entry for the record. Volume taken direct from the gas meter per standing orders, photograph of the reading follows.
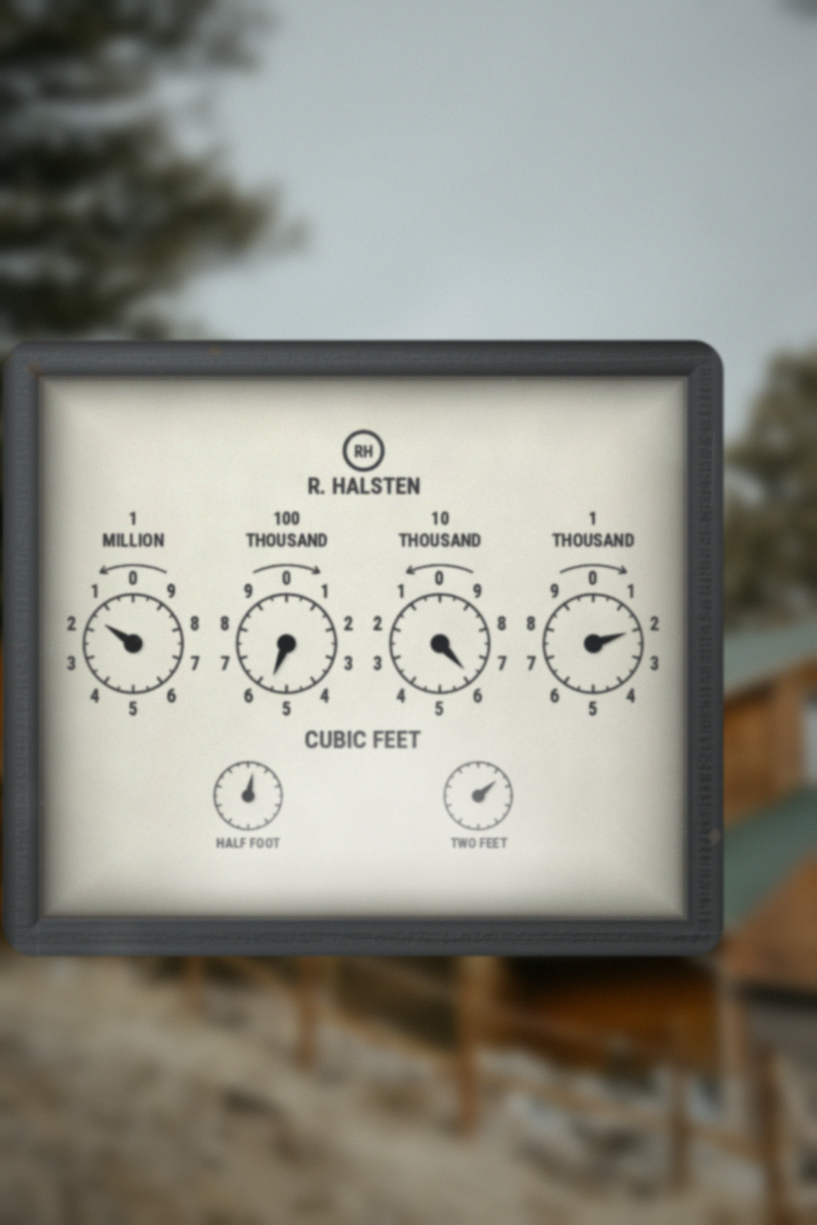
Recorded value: 156200 ft³
